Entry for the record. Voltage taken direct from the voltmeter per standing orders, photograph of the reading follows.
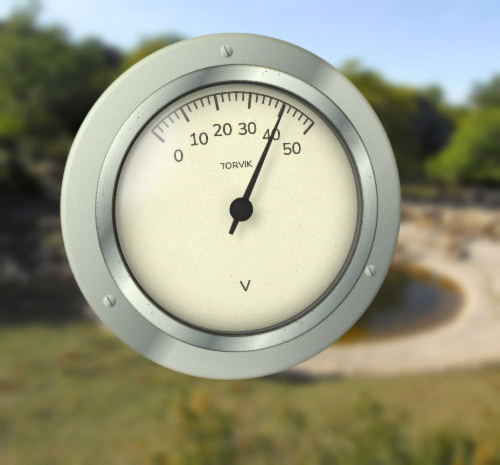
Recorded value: 40 V
